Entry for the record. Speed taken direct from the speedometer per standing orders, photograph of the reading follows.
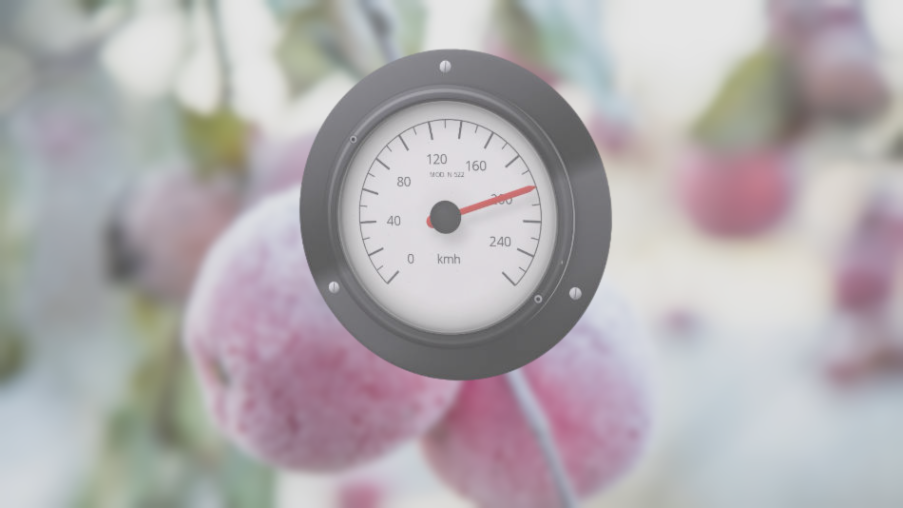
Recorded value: 200 km/h
